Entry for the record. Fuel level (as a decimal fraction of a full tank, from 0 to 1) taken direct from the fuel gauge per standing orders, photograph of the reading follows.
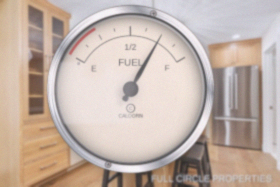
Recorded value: 0.75
